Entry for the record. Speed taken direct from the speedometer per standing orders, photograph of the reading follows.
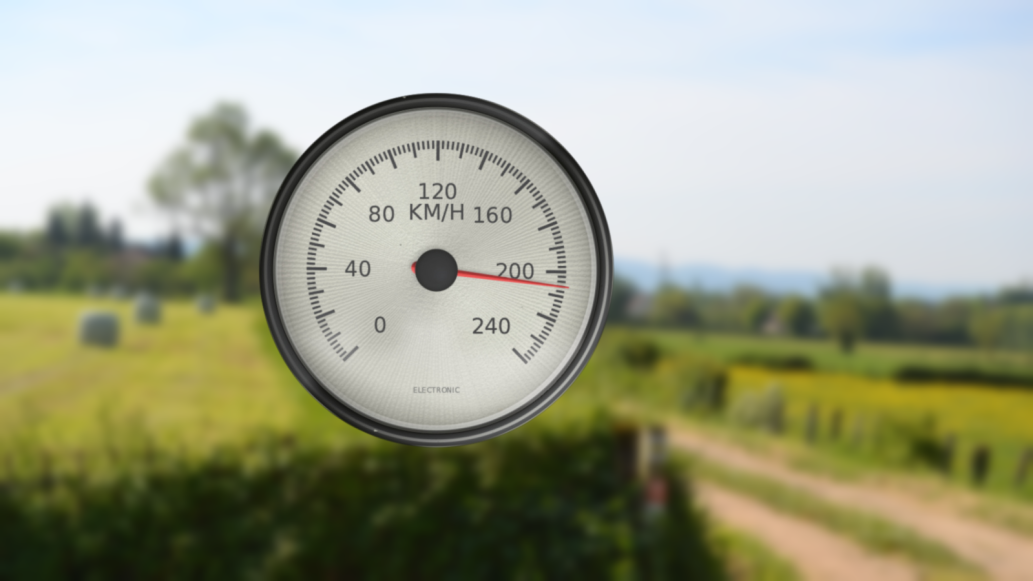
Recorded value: 206 km/h
